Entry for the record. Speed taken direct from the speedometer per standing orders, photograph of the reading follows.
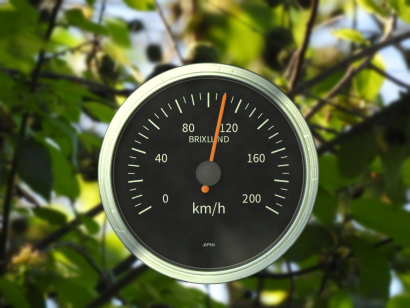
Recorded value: 110 km/h
